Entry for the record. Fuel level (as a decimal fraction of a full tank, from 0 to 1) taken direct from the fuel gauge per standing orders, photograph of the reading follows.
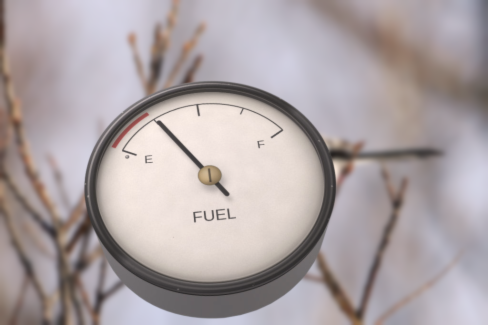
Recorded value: 0.25
